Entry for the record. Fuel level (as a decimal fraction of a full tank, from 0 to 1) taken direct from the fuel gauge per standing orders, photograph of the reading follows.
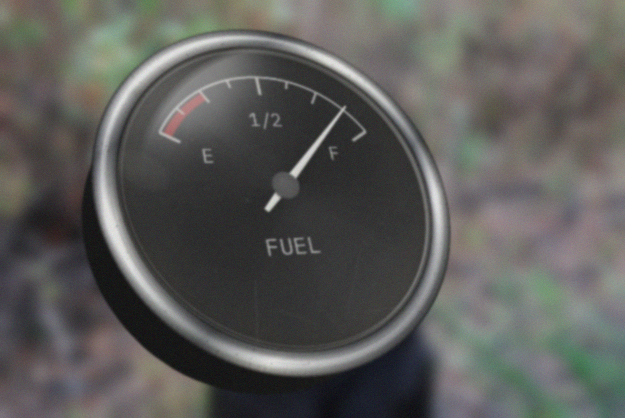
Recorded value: 0.875
